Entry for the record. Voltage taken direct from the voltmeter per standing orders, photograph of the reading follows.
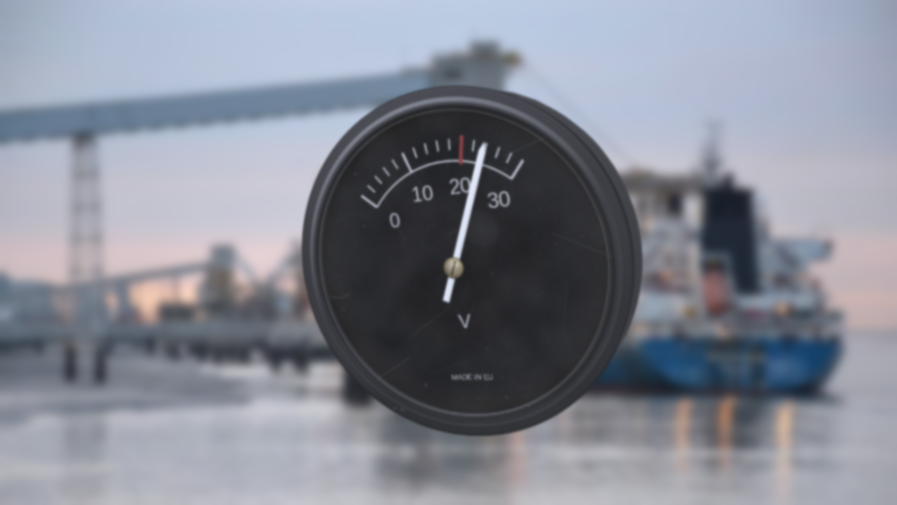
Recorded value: 24 V
